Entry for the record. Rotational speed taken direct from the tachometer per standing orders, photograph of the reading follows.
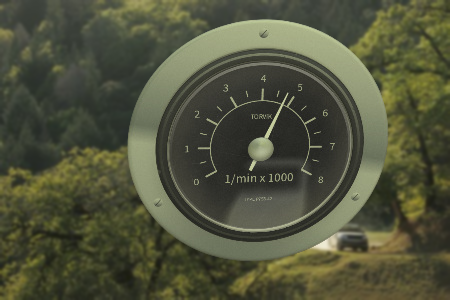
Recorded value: 4750 rpm
